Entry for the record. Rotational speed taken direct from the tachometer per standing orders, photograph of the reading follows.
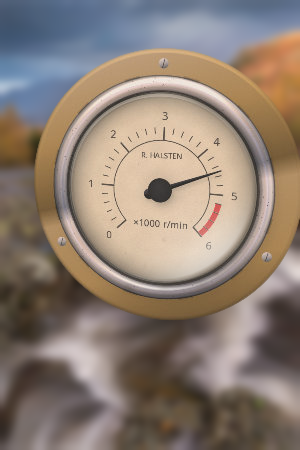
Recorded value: 4500 rpm
